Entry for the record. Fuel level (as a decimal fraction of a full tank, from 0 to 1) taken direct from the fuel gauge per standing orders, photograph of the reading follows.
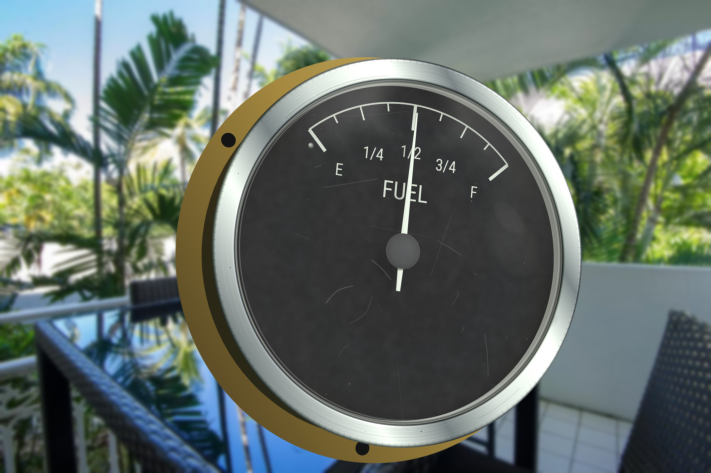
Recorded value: 0.5
